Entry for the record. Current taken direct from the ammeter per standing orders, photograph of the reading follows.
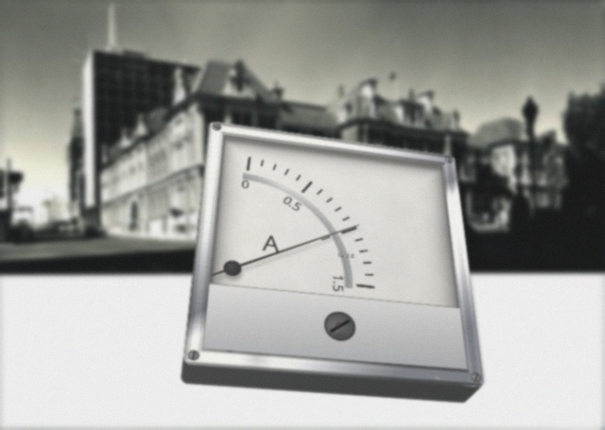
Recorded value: 1 A
